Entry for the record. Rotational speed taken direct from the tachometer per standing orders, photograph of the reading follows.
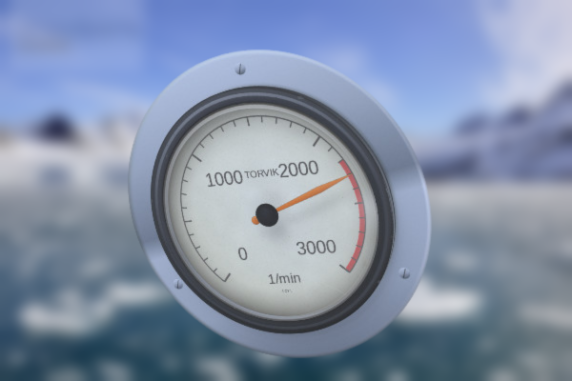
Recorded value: 2300 rpm
